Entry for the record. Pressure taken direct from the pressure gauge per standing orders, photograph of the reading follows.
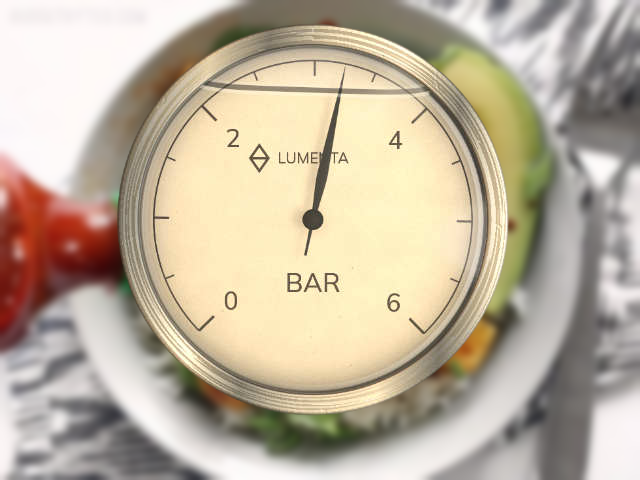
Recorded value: 3.25 bar
